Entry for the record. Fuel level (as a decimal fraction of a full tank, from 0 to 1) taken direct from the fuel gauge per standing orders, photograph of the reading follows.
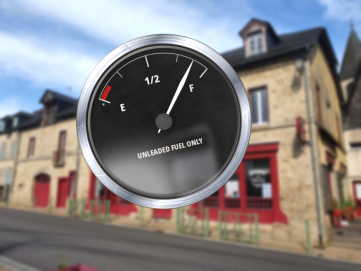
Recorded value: 0.875
